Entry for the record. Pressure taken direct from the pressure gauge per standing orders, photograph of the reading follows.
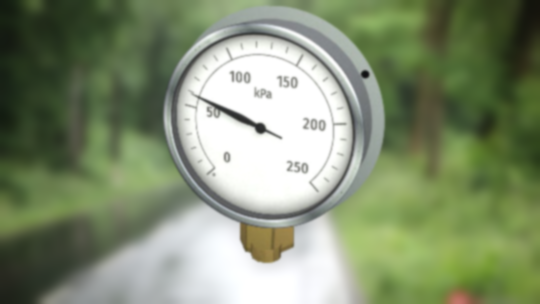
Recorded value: 60 kPa
